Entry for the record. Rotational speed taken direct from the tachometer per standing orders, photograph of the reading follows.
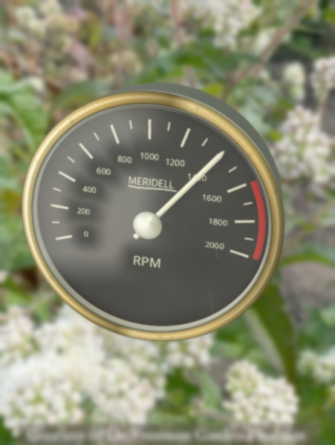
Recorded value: 1400 rpm
